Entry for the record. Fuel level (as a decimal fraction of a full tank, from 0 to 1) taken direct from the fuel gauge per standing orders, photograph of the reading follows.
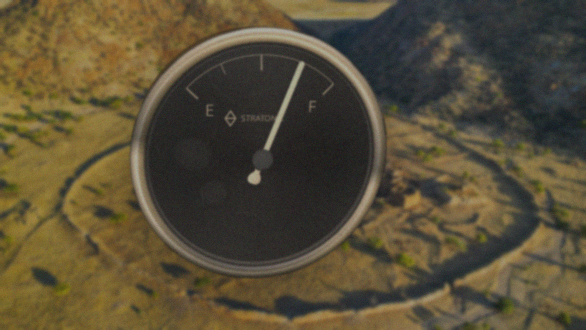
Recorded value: 0.75
